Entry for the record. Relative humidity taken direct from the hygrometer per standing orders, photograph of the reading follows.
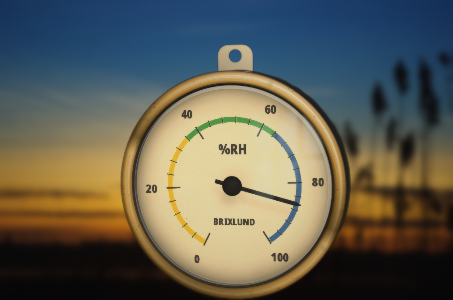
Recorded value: 86 %
